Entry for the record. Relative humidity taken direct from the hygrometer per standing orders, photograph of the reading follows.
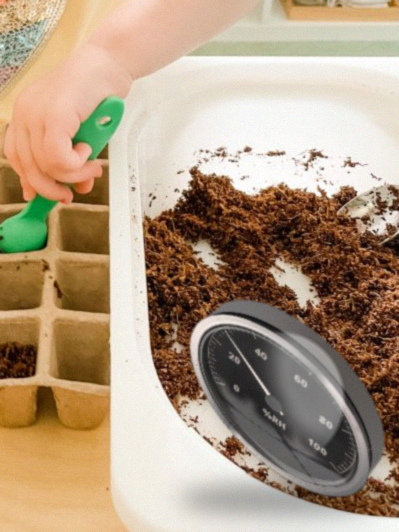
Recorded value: 30 %
